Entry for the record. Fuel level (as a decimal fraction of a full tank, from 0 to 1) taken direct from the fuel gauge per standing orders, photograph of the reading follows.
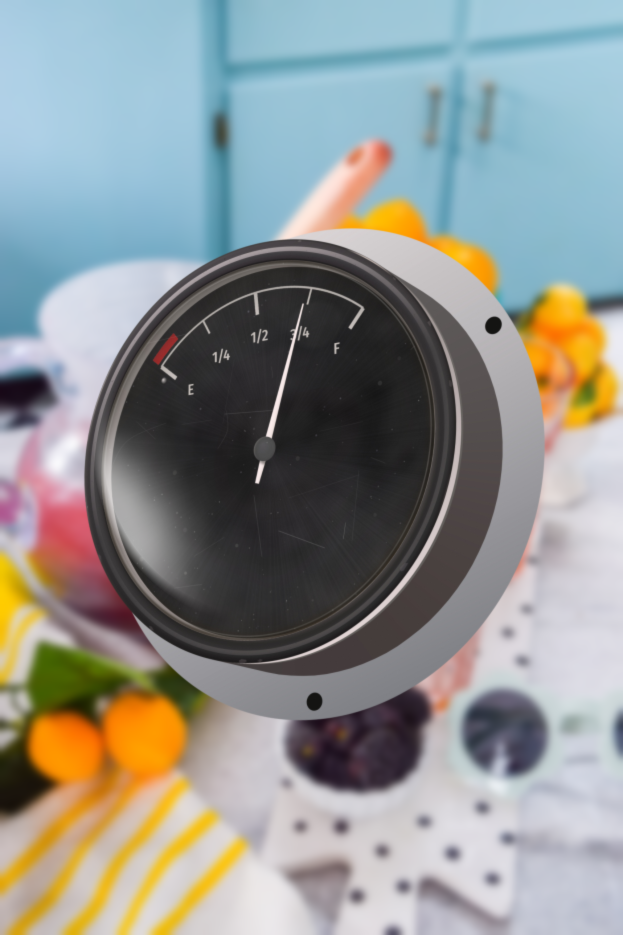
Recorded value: 0.75
